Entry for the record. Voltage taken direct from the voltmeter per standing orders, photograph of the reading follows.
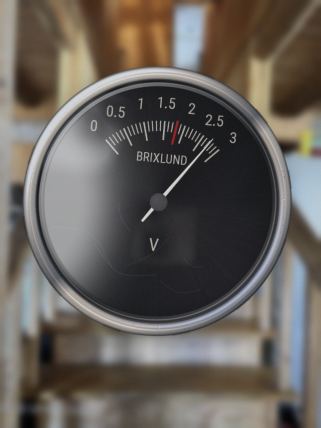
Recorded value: 2.7 V
